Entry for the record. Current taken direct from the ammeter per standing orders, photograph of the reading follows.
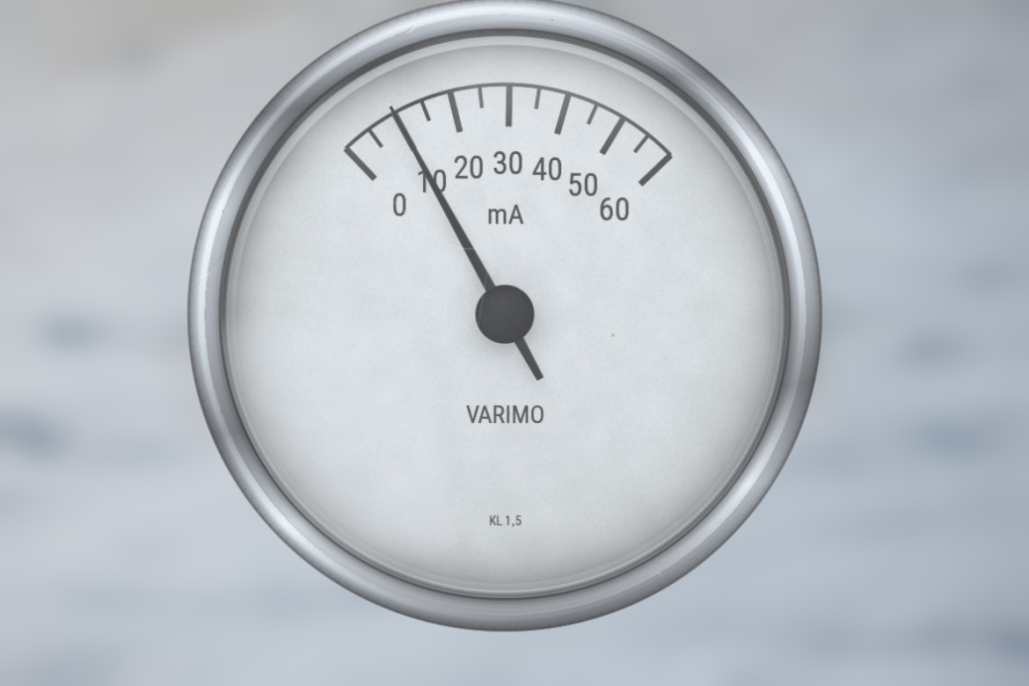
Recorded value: 10 mA
